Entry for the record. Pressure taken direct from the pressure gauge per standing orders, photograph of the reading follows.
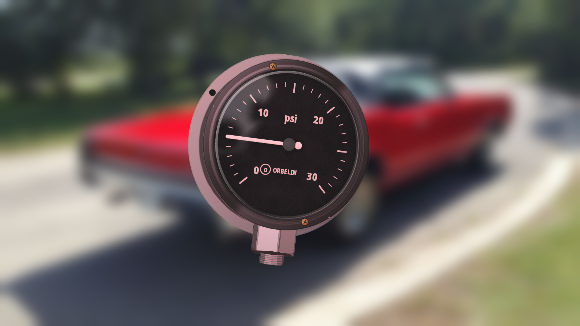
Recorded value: 5 psi
